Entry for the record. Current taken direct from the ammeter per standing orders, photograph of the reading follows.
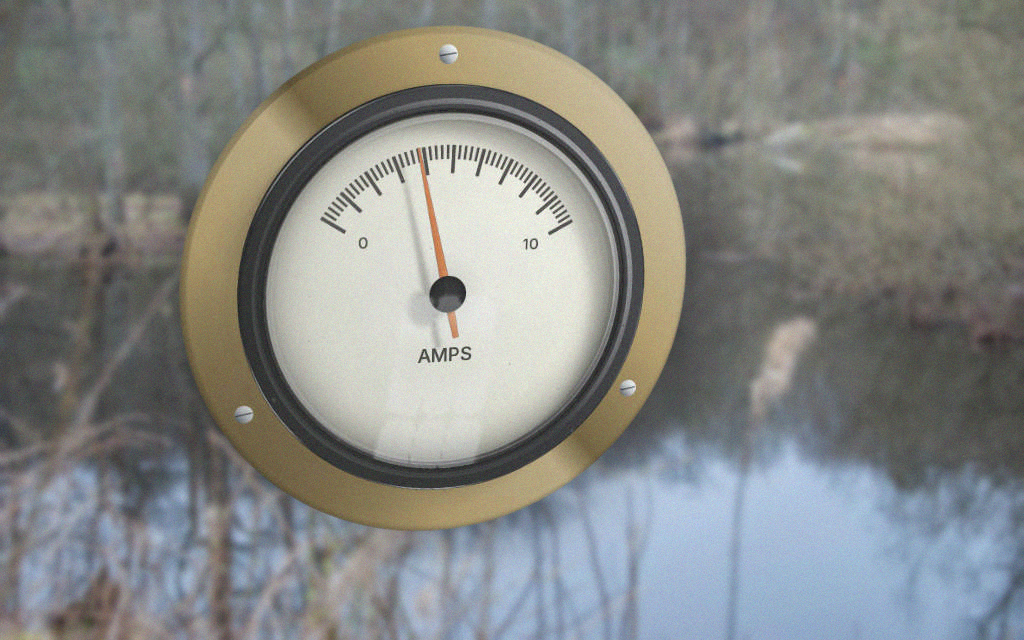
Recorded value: 3.8 A
